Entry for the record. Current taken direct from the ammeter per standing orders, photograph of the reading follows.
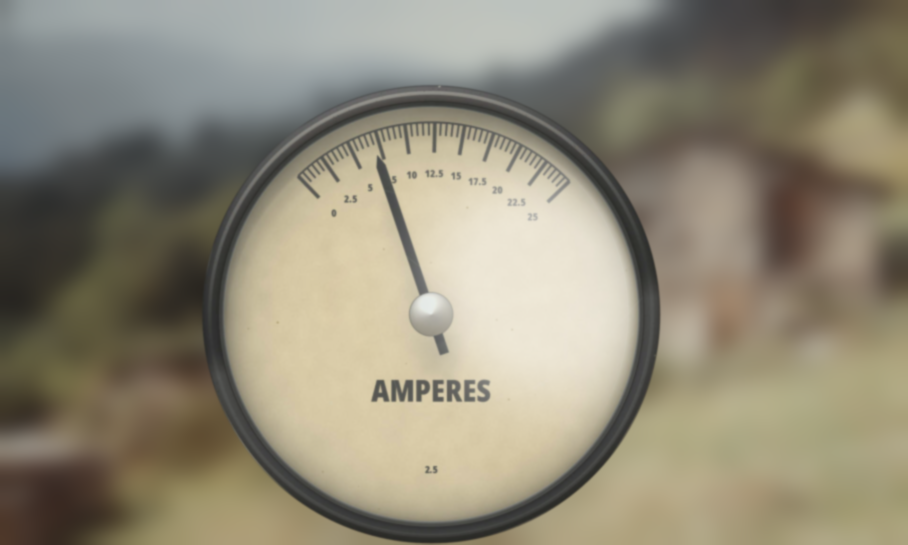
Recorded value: 7 A
